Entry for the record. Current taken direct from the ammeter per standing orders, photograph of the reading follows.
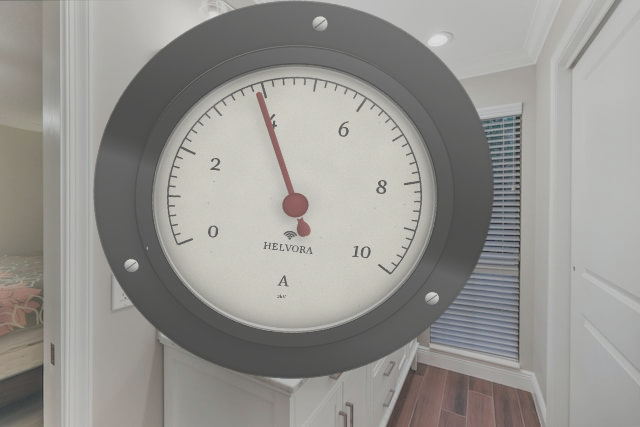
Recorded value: 3.9 A
